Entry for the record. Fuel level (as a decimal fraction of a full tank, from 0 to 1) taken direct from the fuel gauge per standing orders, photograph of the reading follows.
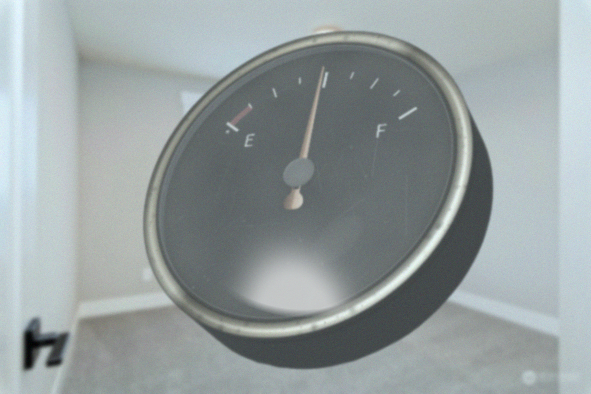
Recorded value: 0.5
